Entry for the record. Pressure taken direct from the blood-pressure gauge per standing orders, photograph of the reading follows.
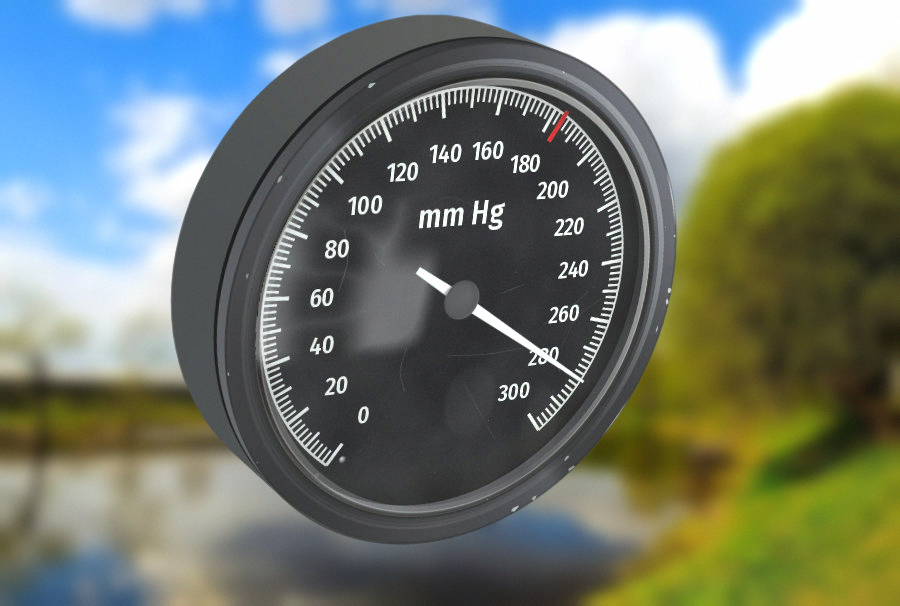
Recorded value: 280 mmHg
